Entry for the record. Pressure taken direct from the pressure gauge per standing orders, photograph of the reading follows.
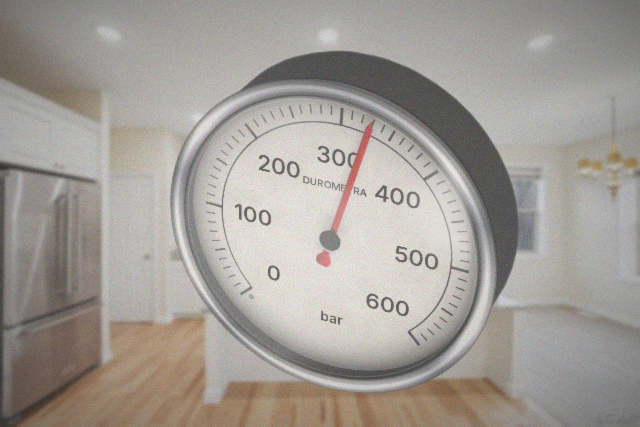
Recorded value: 330 bar
